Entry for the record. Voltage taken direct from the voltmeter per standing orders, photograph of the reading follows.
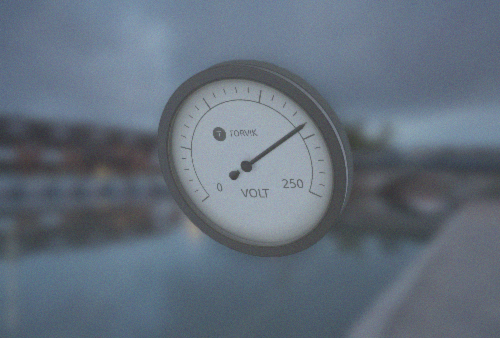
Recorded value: 190 V
